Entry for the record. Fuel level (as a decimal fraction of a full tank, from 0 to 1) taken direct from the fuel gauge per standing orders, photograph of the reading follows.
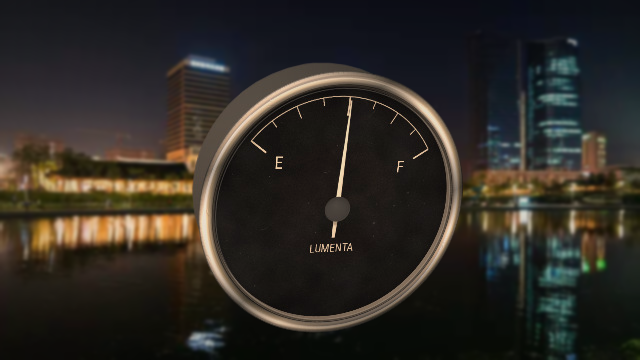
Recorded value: 0.5
